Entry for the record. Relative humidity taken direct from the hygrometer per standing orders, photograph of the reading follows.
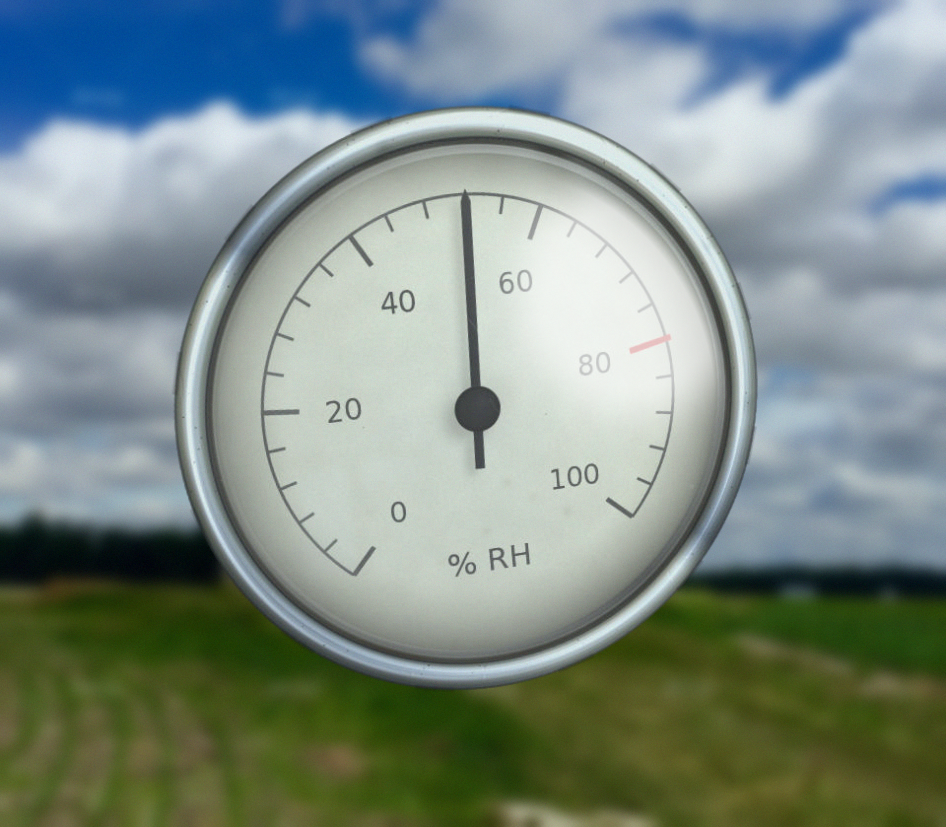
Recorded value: 52 %
